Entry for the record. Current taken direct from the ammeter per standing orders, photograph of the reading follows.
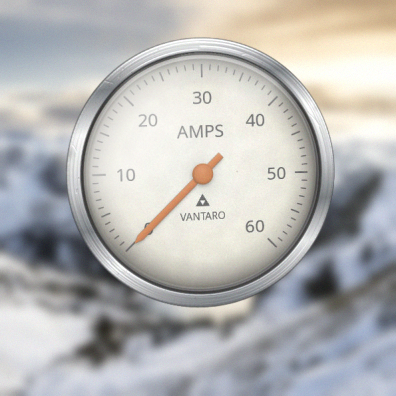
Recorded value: 0 A
